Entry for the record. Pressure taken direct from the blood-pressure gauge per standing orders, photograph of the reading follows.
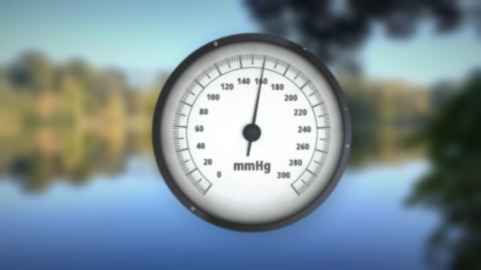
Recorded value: 160 mmHg
